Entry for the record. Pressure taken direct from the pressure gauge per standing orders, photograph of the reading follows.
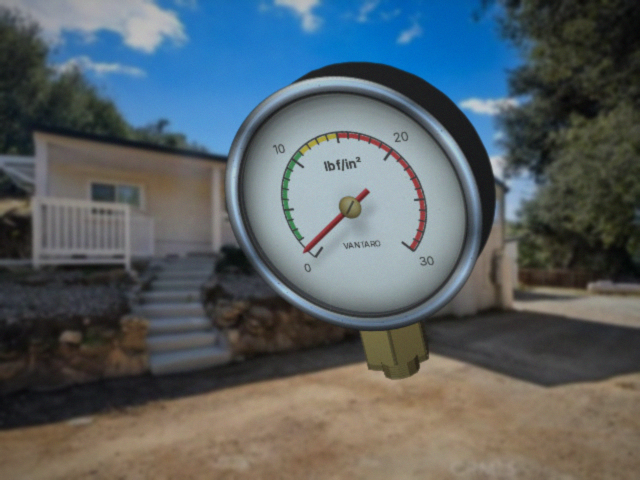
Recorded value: 1 psi
